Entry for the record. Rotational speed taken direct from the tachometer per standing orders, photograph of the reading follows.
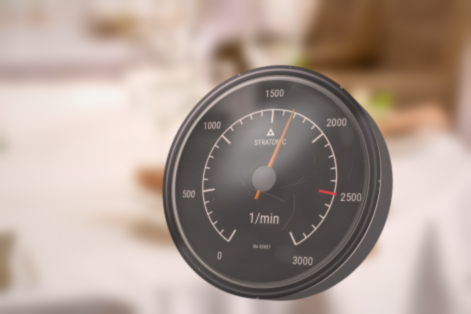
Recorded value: 1700 rpm
